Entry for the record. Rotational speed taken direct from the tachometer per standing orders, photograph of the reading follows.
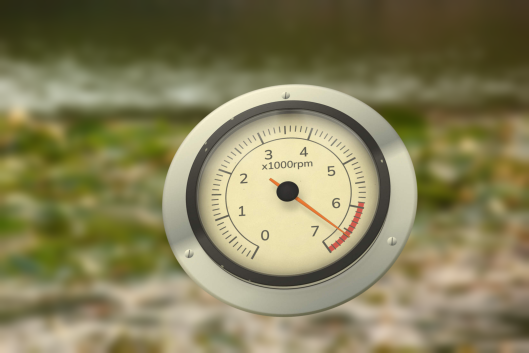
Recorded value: 6600 rpm
